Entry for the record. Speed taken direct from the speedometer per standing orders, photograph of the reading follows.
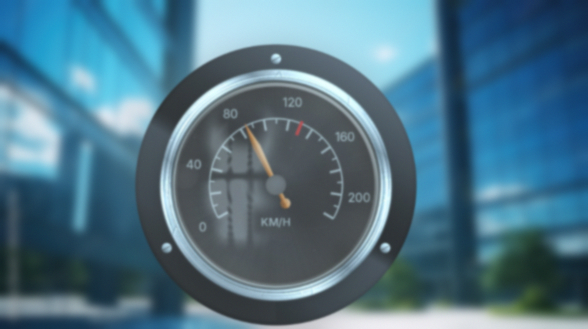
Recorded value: 85 km/h
